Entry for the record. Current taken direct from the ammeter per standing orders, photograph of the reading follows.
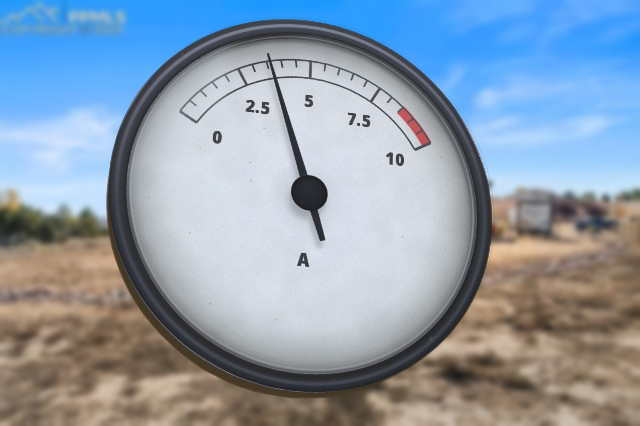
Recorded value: 3.5 A
